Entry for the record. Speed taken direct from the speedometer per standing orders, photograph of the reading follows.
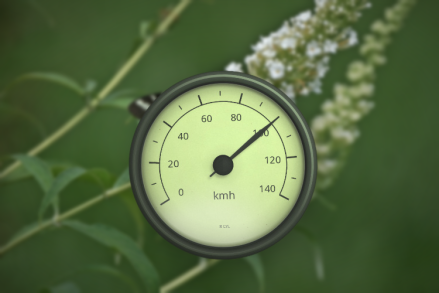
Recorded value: 100 km/h
